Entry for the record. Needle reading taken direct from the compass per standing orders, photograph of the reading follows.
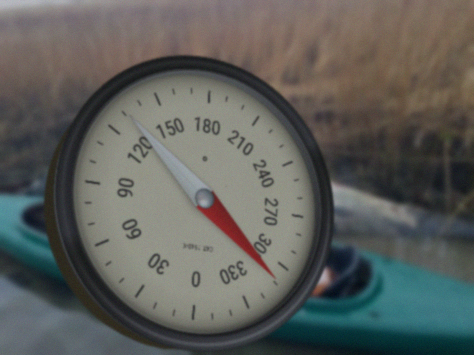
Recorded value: 310 °
